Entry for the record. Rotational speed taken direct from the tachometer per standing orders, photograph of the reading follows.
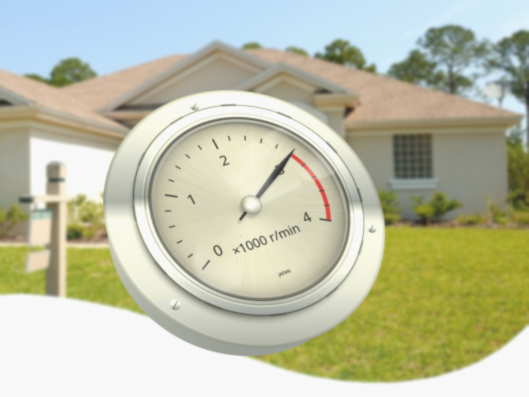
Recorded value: 3000 rpm
